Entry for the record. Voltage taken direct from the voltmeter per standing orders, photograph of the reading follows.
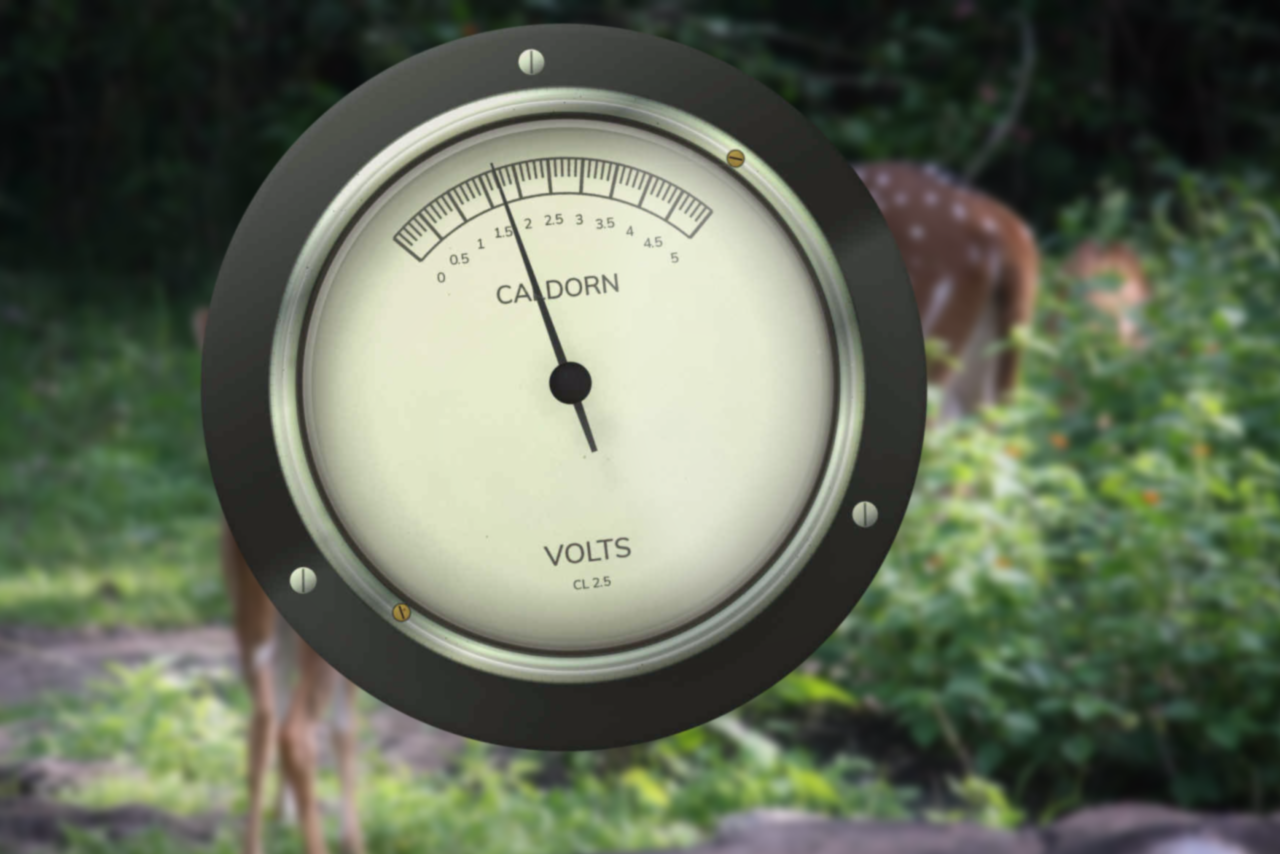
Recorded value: 1.7 V
